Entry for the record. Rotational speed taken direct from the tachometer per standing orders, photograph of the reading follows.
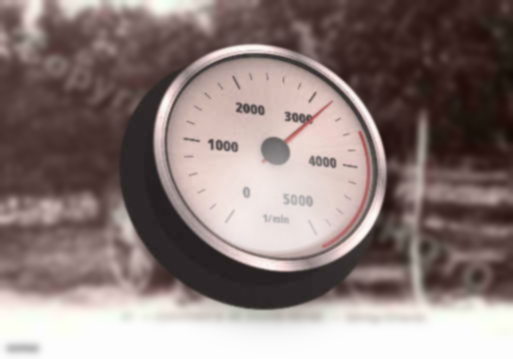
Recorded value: 3200 rpm
